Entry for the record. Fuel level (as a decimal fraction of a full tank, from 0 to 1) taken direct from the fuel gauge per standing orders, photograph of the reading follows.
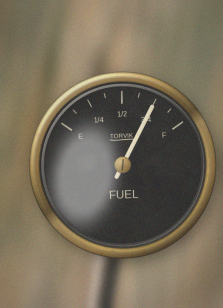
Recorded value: 0.75
